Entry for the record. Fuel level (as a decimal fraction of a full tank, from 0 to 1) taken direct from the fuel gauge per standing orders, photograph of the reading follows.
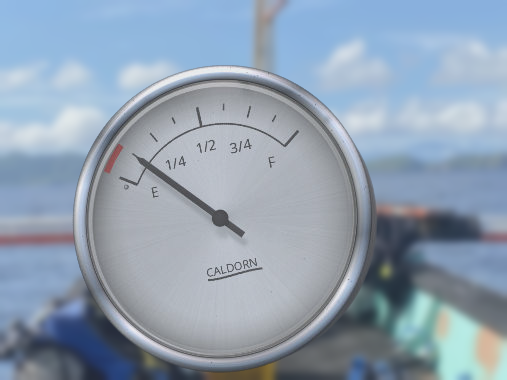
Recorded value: 0.125
